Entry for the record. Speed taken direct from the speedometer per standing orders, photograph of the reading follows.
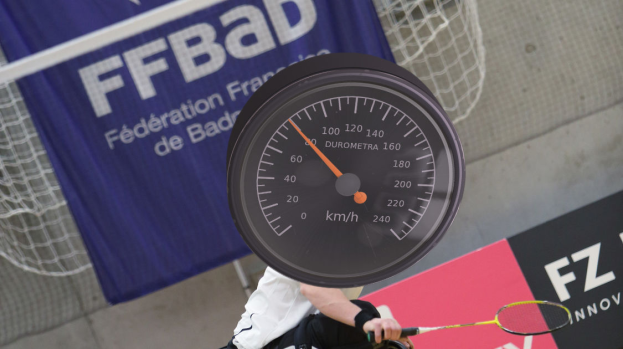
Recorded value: 80 km/h
